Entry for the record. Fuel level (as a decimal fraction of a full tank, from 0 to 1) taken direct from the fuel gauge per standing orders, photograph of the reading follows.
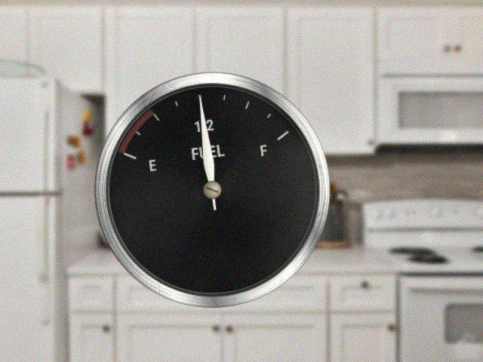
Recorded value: 0.5
